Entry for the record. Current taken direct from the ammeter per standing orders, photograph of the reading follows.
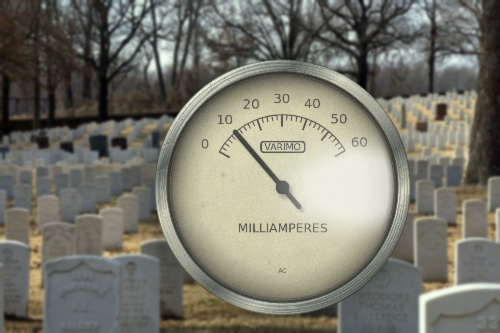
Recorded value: 10 mA
